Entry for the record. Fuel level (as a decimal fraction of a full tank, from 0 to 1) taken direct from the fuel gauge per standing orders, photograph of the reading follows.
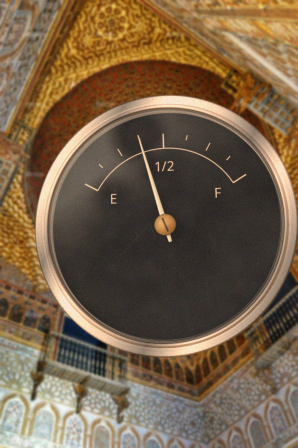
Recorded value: 0.375
